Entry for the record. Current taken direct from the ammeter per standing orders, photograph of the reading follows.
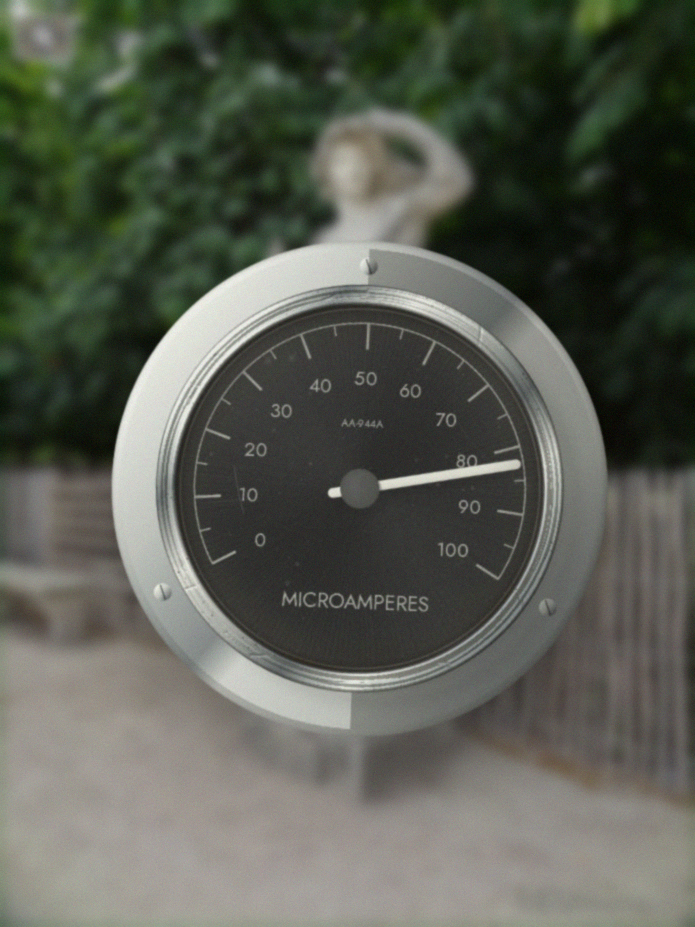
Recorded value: 82.5 µA
